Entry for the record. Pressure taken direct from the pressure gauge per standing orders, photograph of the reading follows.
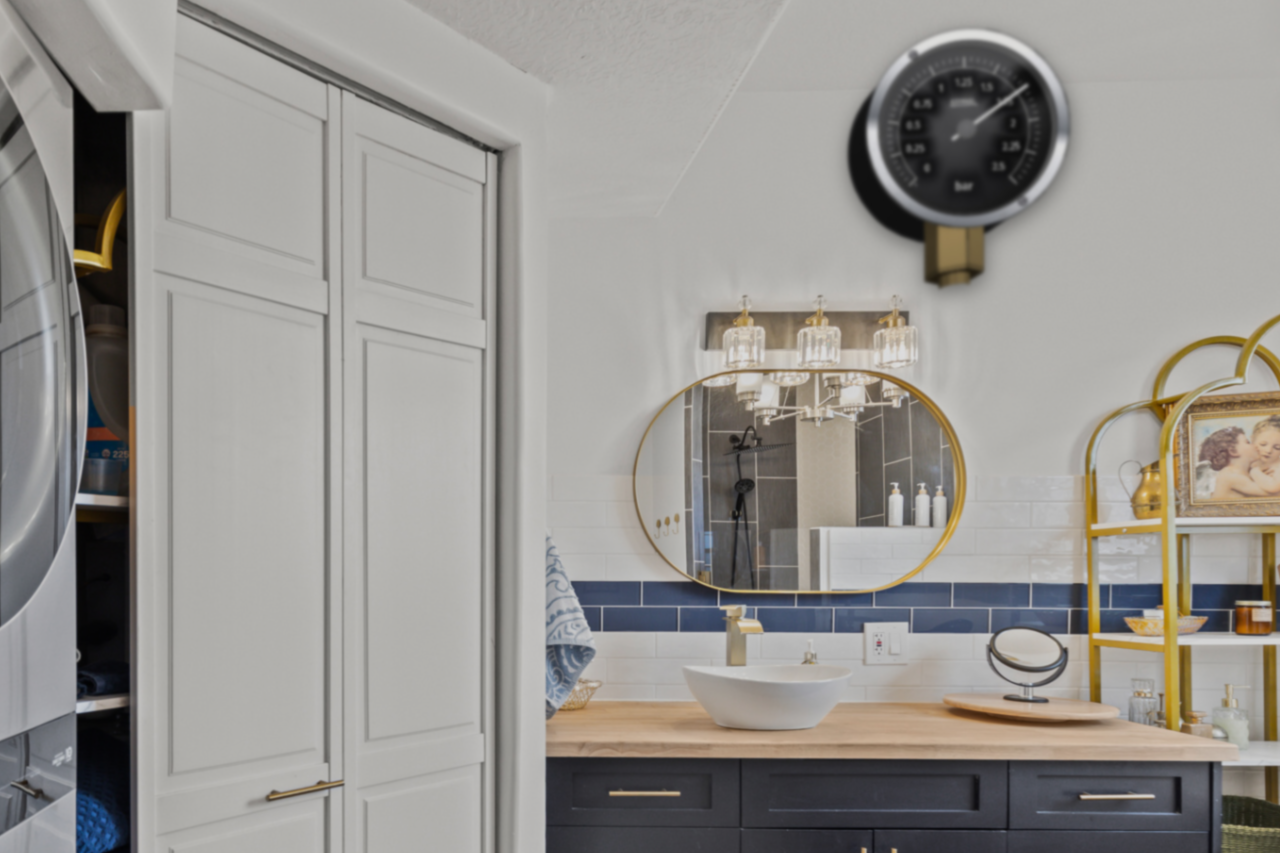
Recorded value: 1.75 bar
